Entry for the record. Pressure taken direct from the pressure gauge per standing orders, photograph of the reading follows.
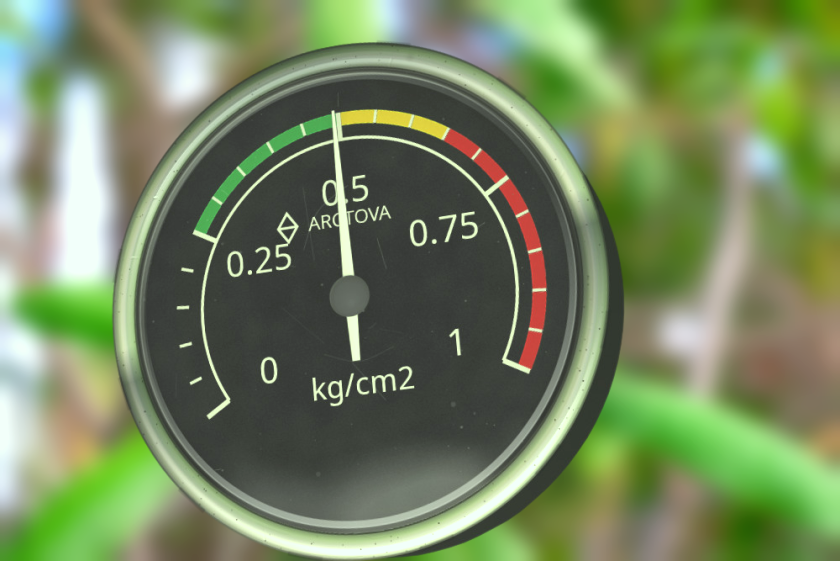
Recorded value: 0.5 kg/cm²
